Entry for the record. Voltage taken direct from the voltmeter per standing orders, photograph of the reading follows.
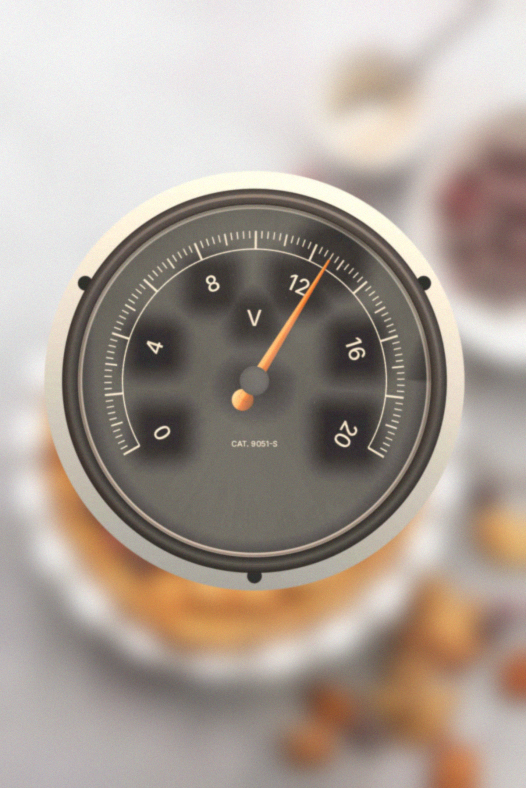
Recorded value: 12.6 V
